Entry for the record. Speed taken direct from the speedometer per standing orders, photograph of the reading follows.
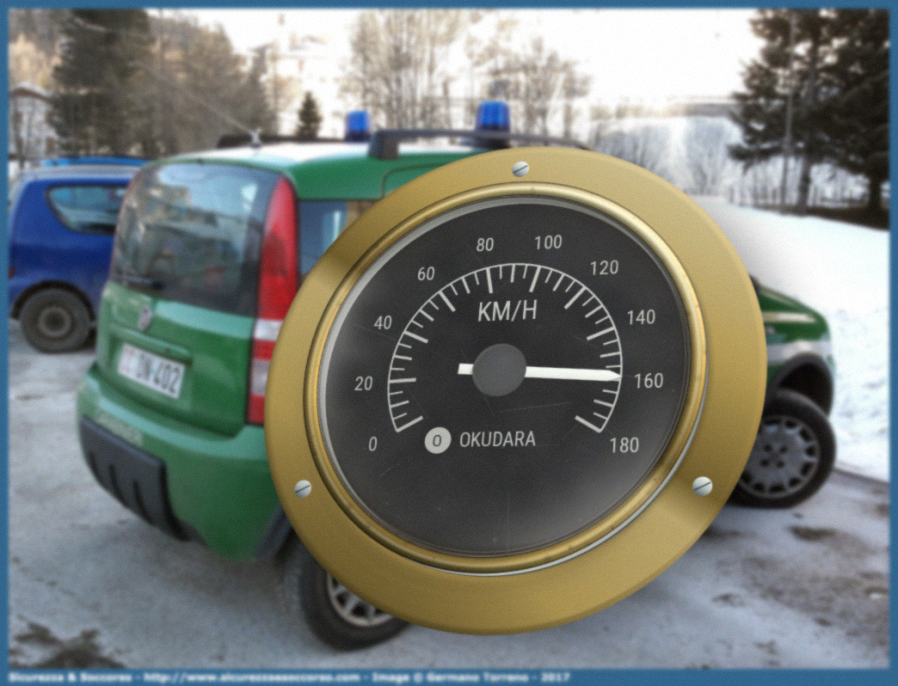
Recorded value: 160 km/h
